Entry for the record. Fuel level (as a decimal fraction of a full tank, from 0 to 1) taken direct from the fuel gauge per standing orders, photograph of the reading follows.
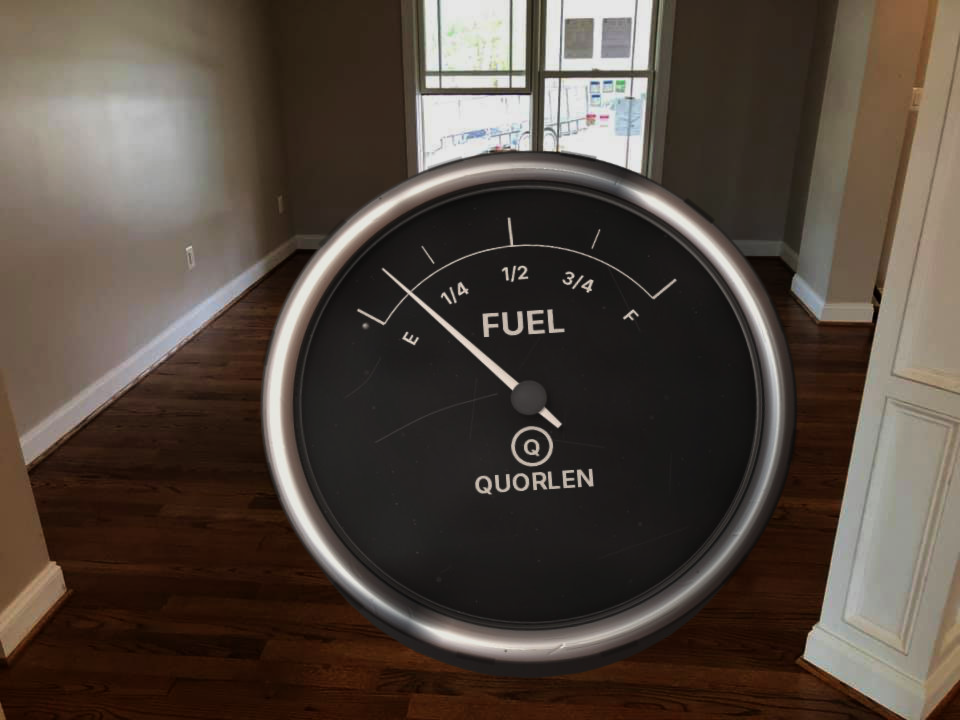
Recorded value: 0.125
